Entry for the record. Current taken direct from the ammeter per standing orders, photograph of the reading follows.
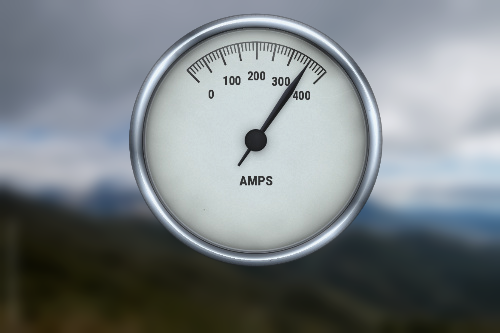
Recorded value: 350 A
